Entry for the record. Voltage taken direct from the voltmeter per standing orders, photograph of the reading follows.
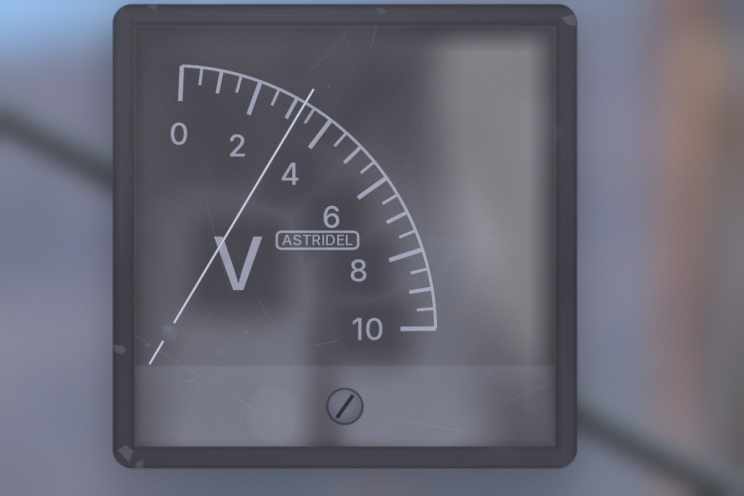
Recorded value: 3.25 V
